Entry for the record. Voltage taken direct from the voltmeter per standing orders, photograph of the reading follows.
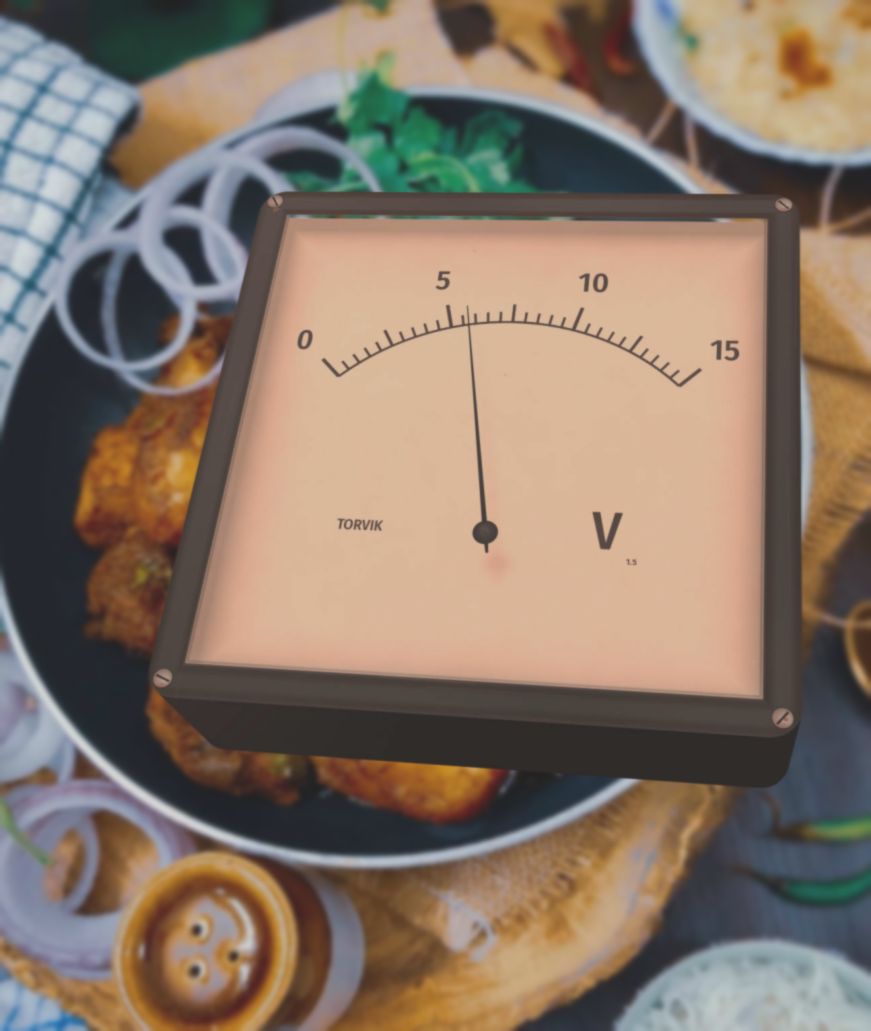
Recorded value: 5.75 V
